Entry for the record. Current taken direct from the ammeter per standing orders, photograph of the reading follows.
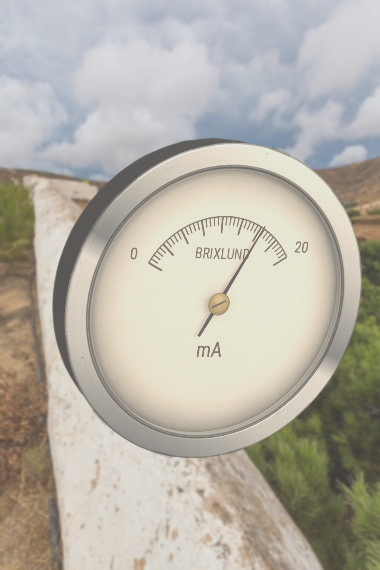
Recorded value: 15 mA
